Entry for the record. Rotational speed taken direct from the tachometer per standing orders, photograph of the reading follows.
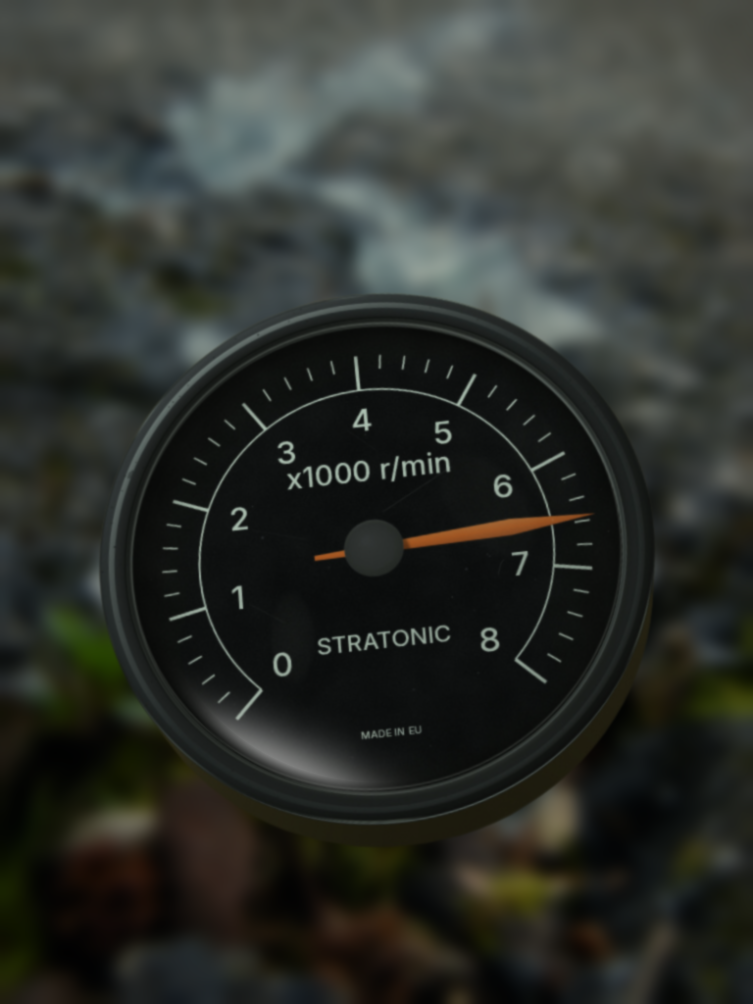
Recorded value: 6600 rpm
